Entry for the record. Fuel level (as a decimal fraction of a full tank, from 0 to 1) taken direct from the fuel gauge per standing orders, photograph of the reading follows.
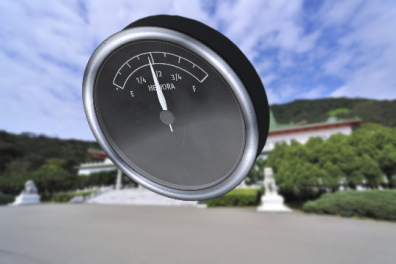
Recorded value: 0.5
